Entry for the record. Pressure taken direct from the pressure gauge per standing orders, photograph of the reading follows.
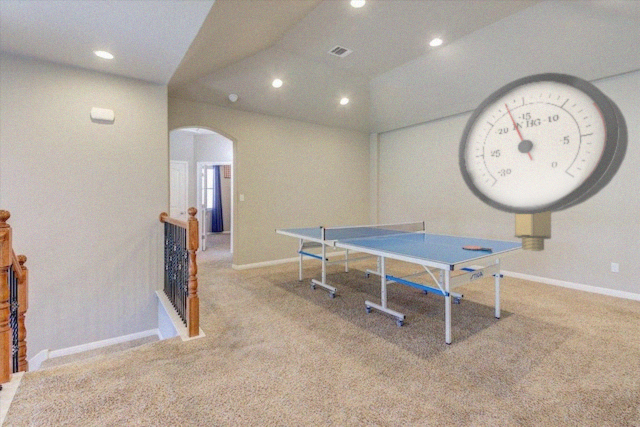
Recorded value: -17 inHg
